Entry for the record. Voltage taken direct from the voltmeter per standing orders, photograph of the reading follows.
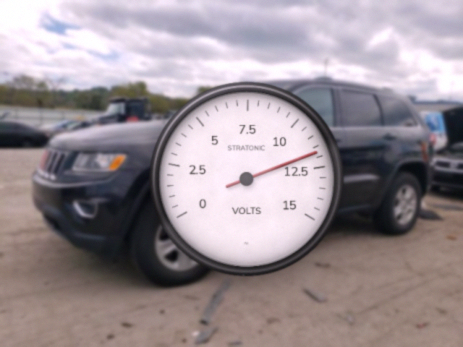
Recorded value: 11.75 V
